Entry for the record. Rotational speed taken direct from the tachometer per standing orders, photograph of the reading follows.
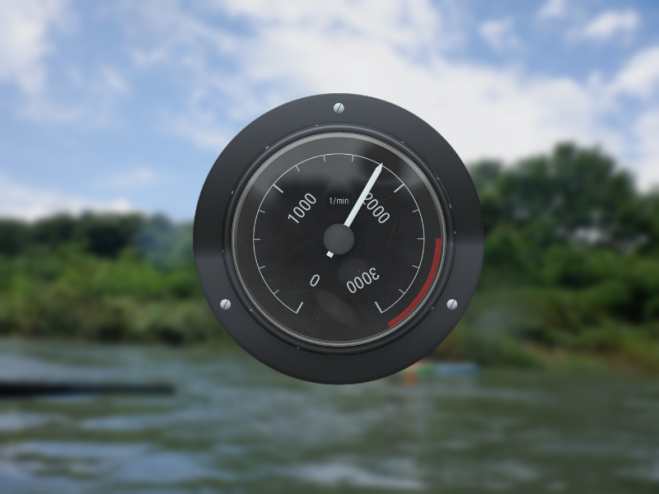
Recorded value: 1800 rpm
